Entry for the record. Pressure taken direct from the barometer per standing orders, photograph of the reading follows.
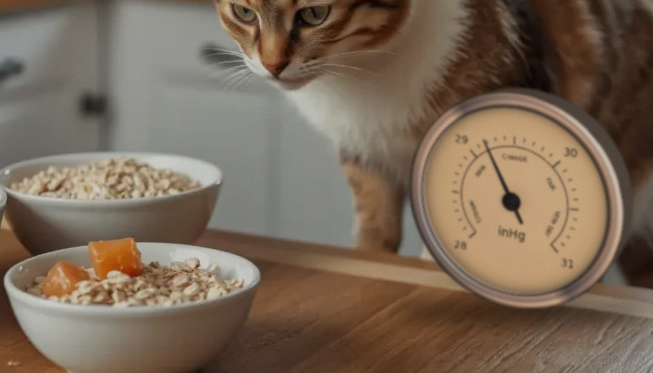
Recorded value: 29.2 inHg
